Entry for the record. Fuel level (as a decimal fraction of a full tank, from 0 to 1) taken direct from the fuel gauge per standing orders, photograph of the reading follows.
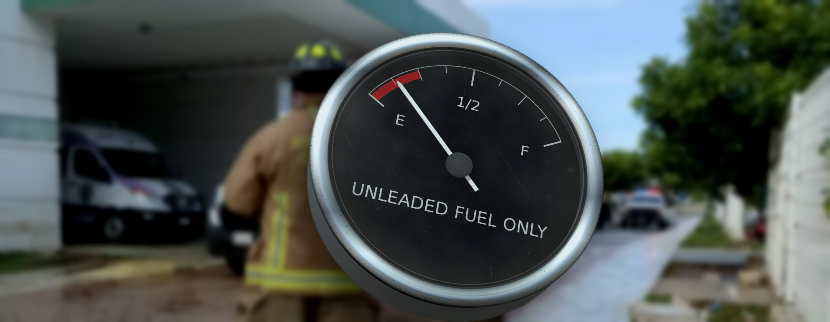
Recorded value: 0.125
